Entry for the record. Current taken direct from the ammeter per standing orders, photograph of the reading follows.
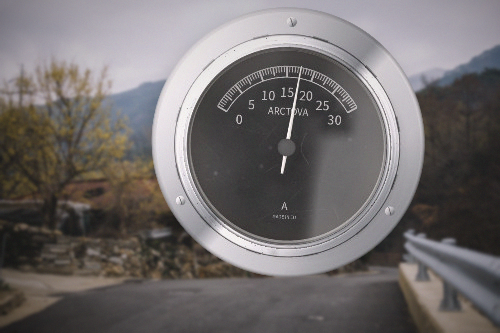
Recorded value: 17.5 A
